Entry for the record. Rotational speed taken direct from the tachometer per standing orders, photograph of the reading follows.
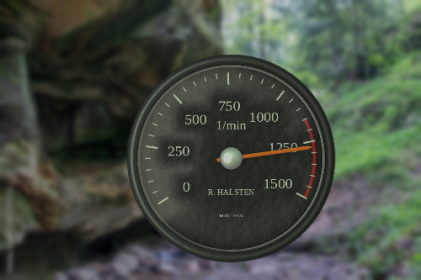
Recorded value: 1275 rpm
